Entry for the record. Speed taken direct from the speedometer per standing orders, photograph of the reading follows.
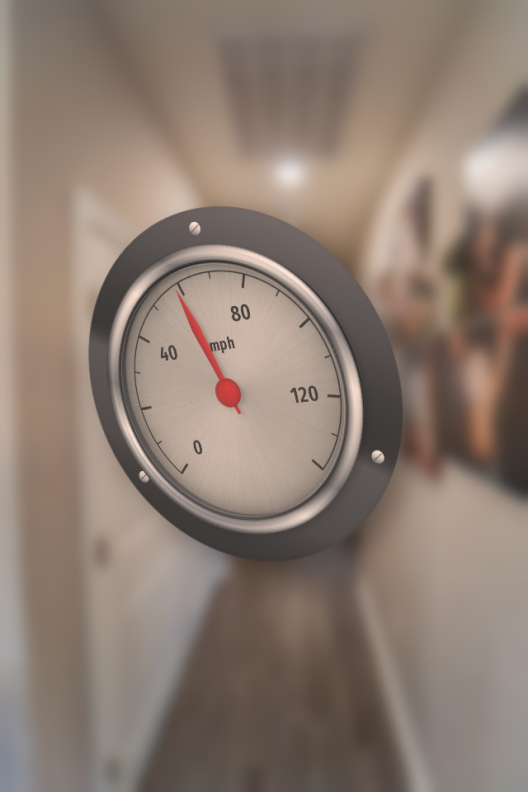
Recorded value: 60 mph
